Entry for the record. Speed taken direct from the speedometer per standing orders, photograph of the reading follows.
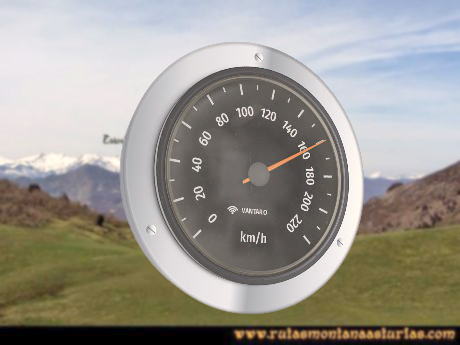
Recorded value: 160 km/h
